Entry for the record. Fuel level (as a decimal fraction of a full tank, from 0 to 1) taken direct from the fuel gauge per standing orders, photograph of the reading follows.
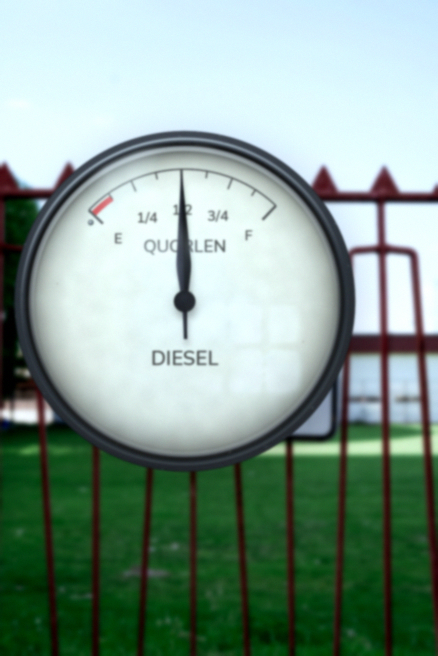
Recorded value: 0.5
